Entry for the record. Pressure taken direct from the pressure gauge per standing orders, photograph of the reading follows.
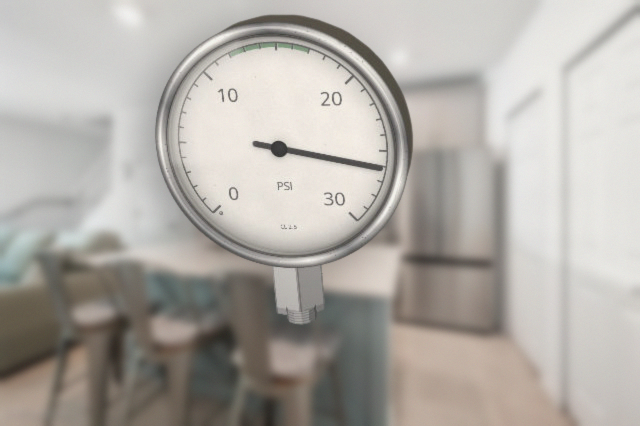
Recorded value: 26 psi
